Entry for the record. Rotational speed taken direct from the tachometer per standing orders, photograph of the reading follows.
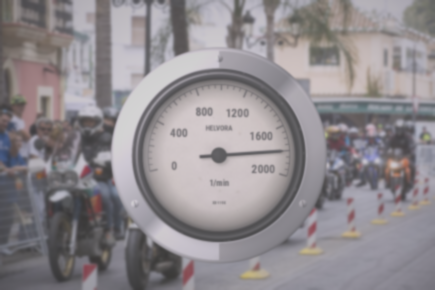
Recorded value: 1800 rpm
